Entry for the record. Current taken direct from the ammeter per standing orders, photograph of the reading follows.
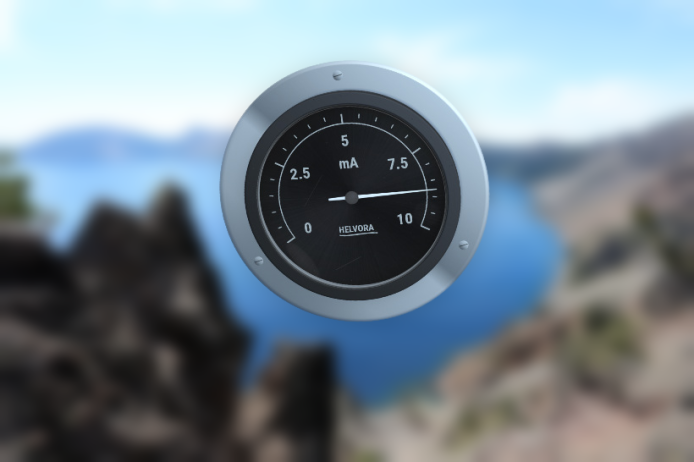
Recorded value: 8.75 mA
